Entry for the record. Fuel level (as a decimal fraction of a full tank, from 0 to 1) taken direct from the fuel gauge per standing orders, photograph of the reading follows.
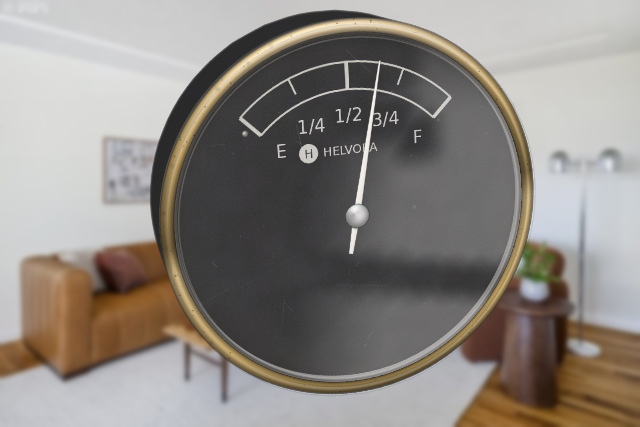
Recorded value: 0.625
